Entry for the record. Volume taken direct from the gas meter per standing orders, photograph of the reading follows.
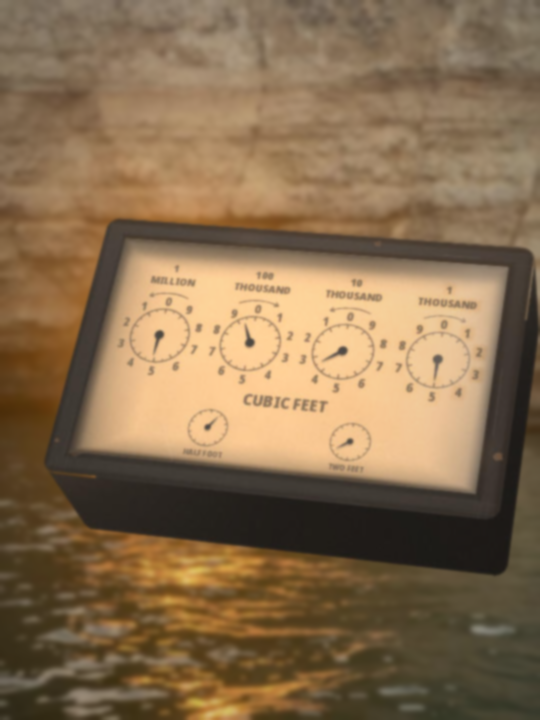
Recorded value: 493500 ft³
